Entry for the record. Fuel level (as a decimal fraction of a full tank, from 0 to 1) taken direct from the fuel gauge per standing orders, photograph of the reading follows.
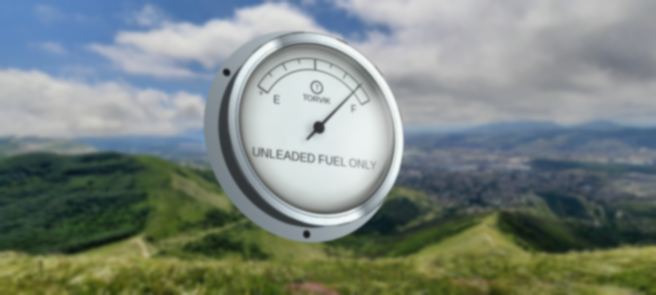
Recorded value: 0.875
